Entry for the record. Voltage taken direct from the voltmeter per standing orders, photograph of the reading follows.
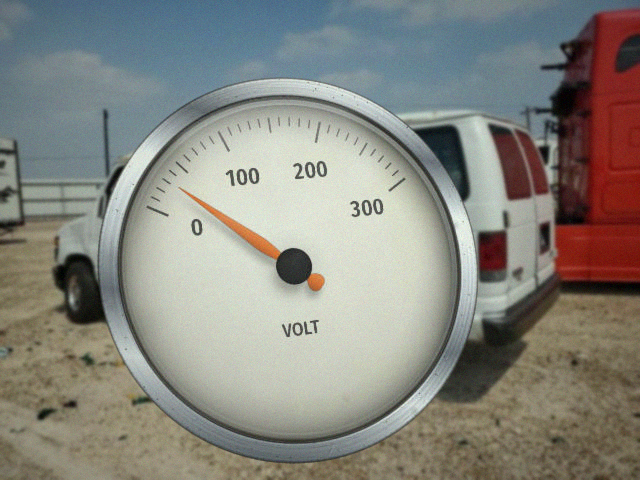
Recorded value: 30 V
